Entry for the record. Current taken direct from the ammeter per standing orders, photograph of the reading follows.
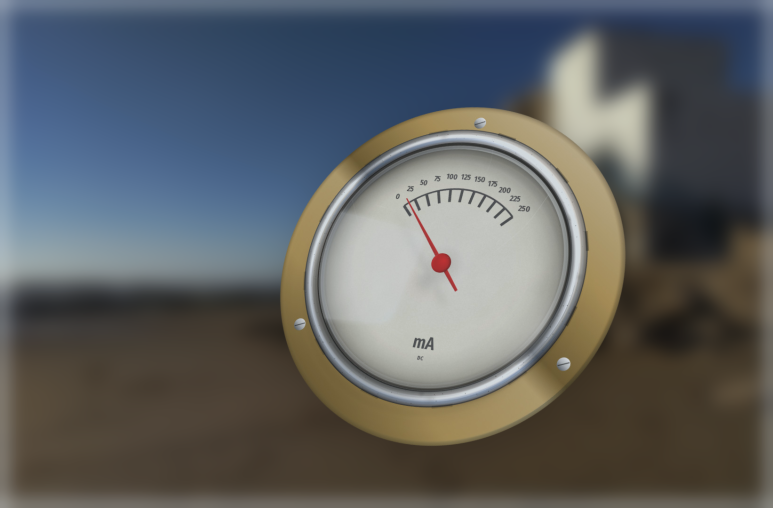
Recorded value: 12.5 mA
